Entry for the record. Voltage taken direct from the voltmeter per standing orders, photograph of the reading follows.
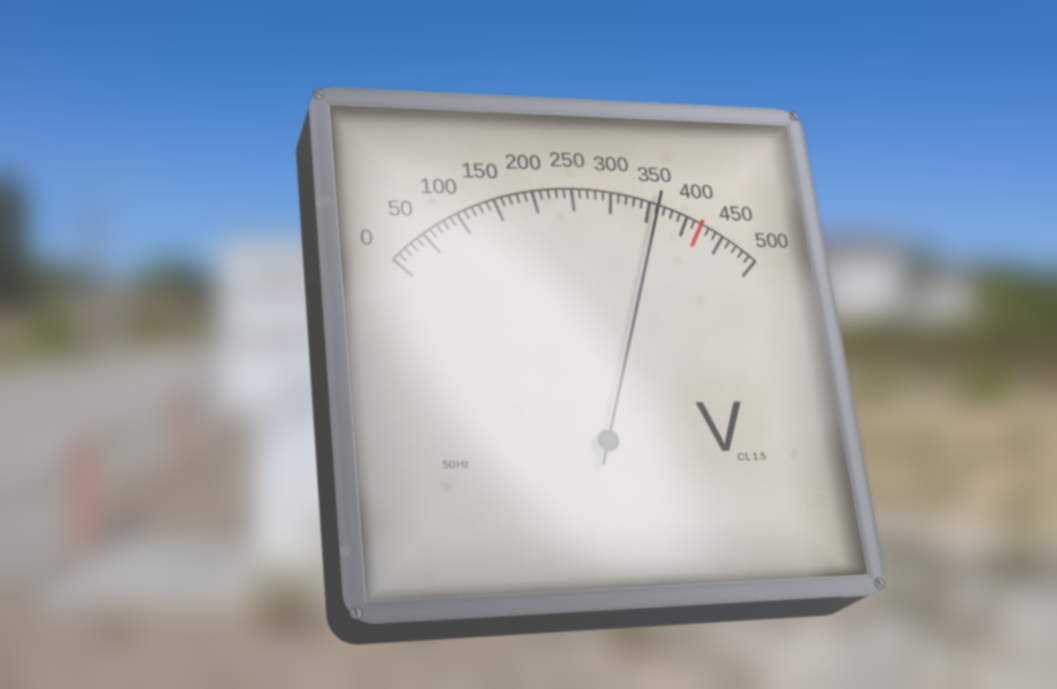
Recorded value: 360 V
